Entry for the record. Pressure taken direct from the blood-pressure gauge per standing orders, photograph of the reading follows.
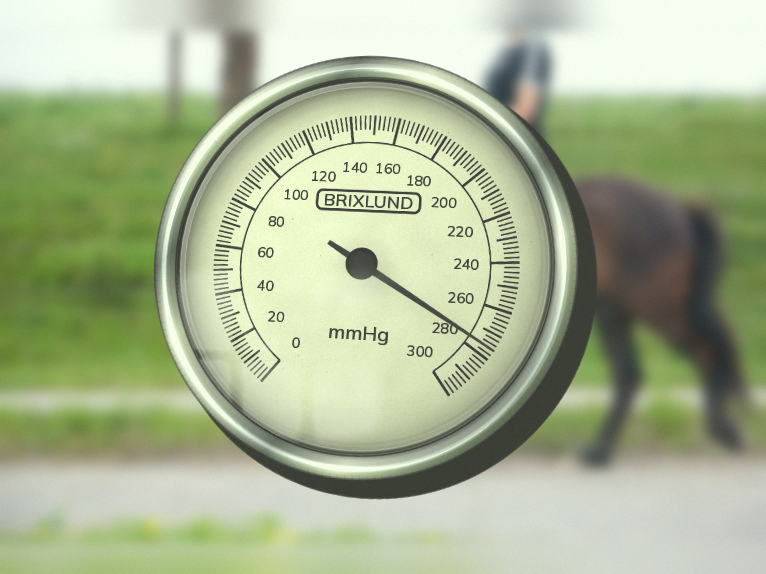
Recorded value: 276 mmHg
